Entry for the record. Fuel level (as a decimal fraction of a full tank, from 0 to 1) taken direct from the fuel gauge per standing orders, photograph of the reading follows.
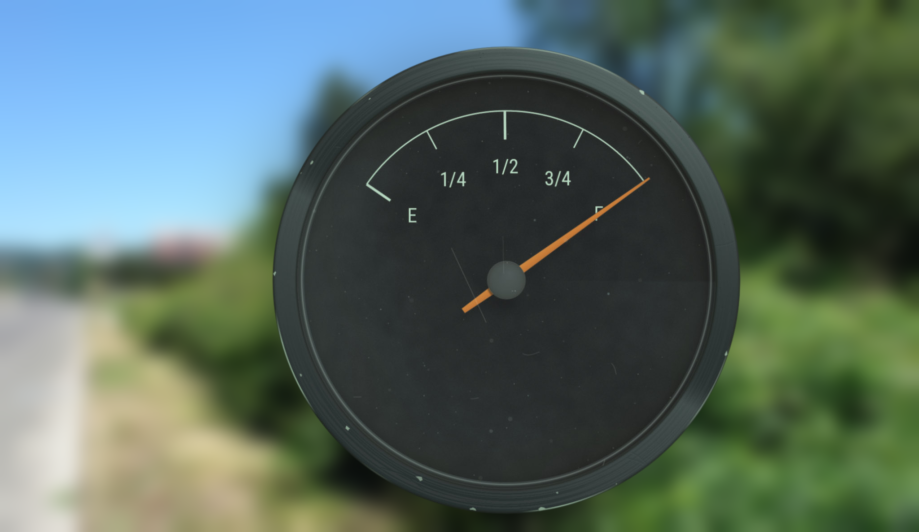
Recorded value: 1
